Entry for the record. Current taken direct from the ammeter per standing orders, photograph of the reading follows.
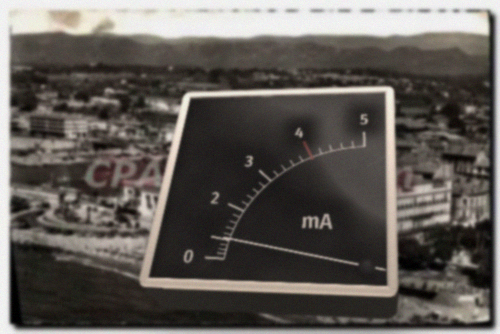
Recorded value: 1 mA
